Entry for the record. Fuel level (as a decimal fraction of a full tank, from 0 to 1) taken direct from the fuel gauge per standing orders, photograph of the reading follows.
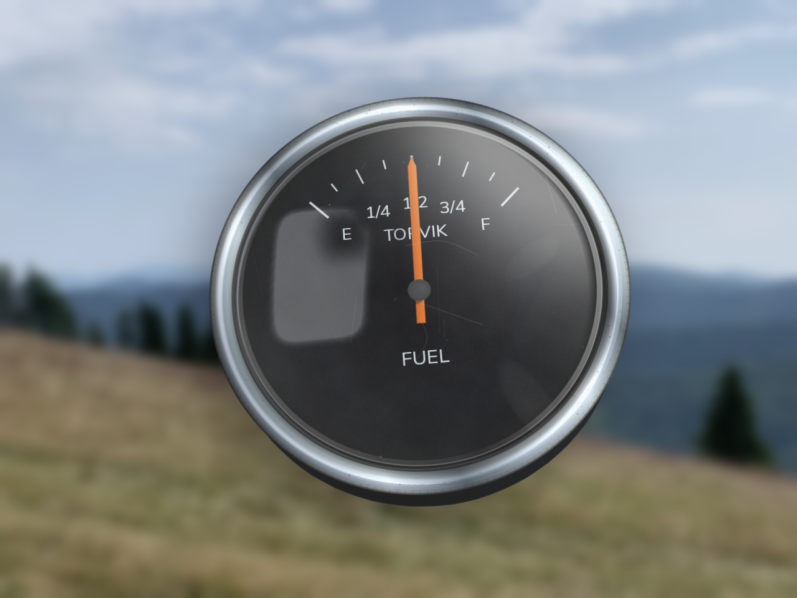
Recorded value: 0.5
